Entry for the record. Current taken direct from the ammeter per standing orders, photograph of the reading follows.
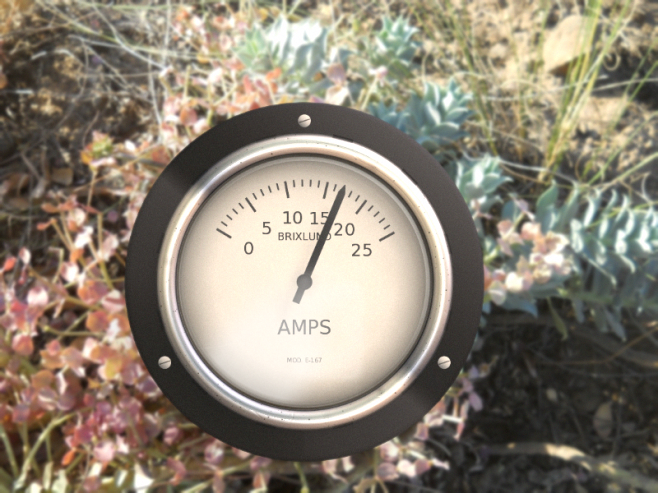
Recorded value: 17 A
